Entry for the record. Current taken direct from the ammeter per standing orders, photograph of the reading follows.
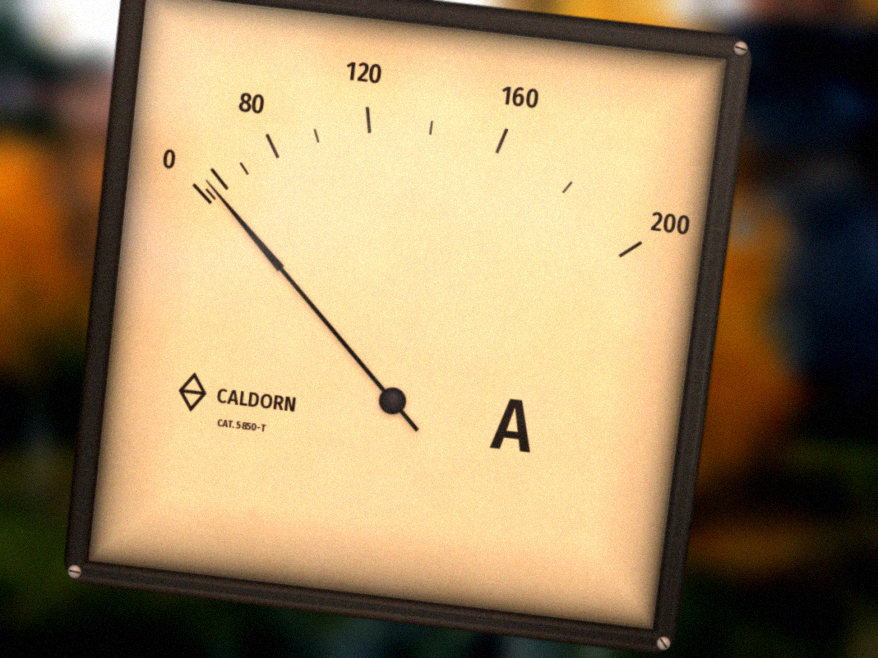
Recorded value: 30 A
